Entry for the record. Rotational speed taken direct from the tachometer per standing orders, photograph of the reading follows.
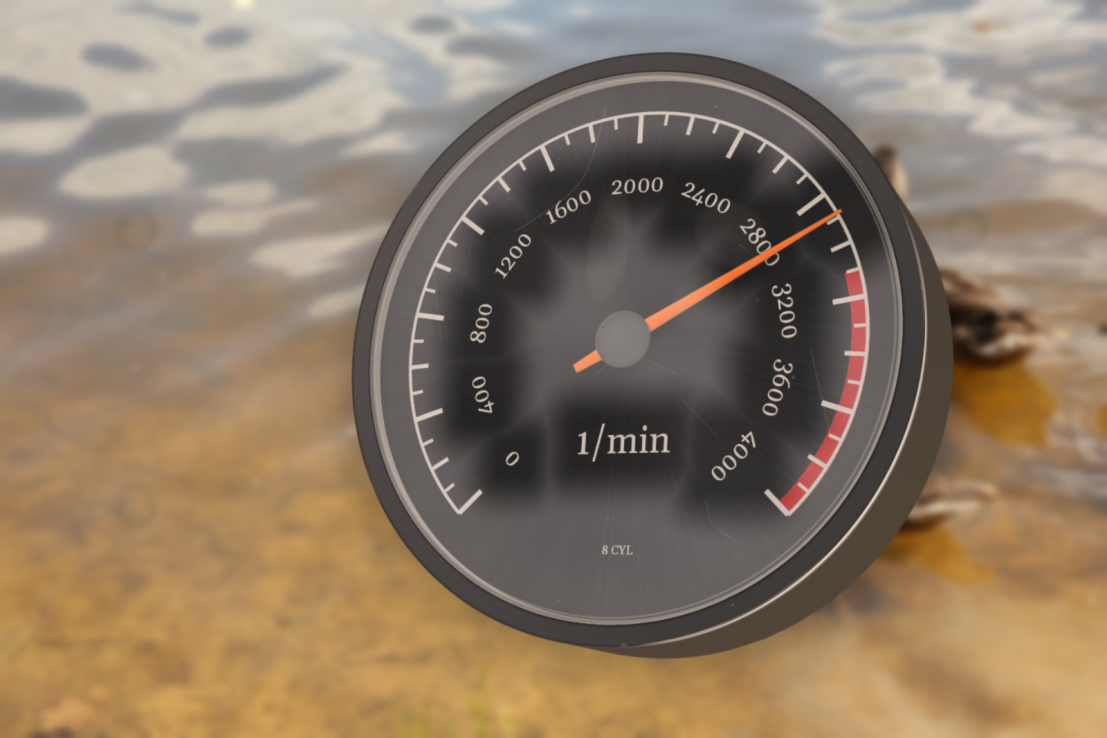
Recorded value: 2900 rpm
